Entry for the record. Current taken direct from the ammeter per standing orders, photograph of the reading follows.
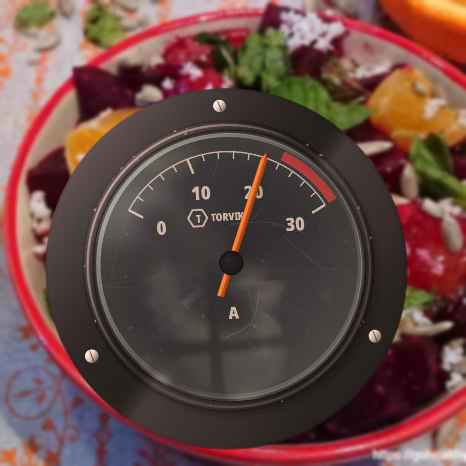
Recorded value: 20 A
